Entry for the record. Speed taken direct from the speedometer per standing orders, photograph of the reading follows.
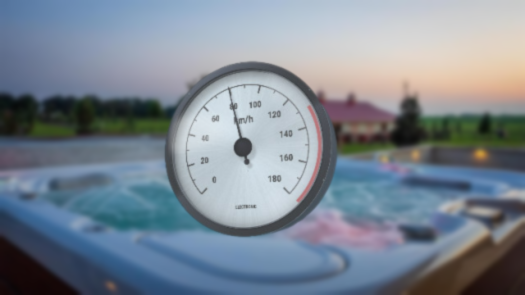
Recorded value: 80 km/h
